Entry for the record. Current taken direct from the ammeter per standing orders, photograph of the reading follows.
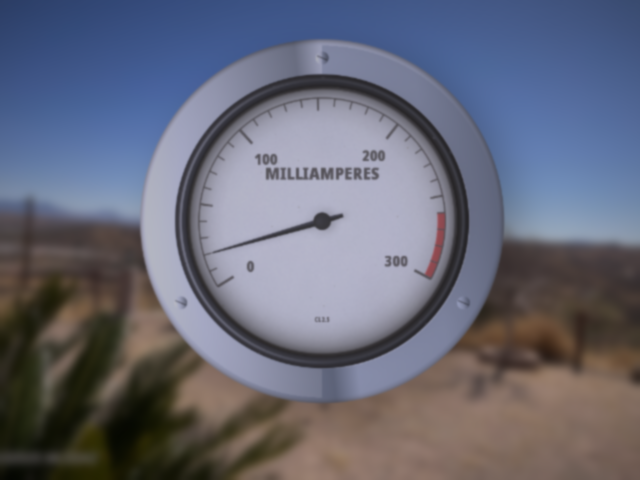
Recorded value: 20 mA
